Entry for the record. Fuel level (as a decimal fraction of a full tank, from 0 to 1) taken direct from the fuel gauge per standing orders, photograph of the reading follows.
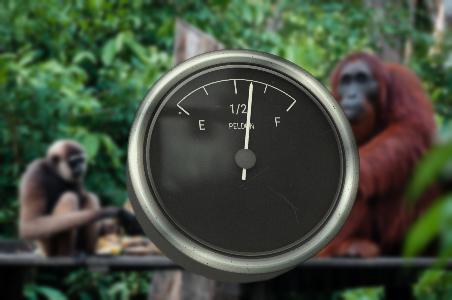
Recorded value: 0.625
